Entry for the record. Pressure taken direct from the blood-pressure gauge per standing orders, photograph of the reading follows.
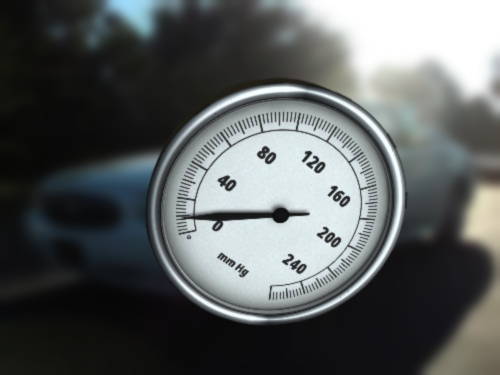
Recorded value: 10 mmHg
